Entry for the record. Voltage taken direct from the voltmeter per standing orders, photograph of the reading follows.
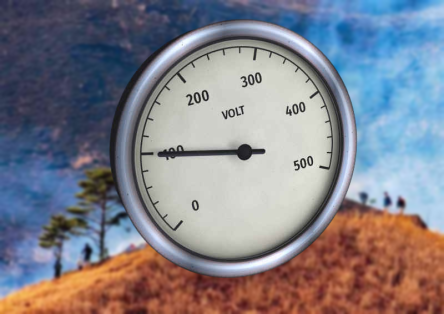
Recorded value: 100 V
